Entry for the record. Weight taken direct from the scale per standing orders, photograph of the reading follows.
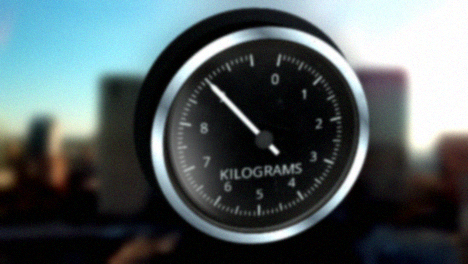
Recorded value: 9 kg
